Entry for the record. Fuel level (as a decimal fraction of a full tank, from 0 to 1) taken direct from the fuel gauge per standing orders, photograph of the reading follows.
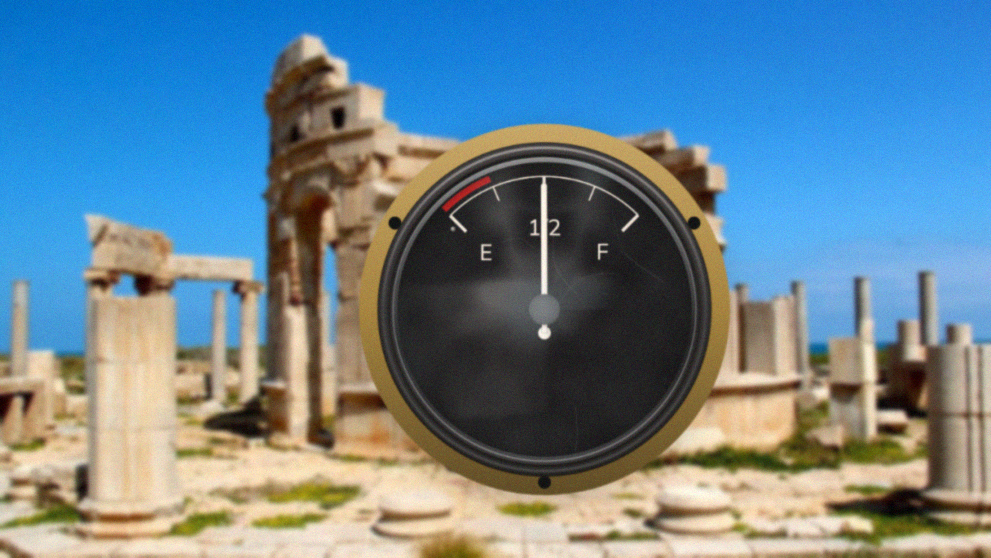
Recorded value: 0.5
